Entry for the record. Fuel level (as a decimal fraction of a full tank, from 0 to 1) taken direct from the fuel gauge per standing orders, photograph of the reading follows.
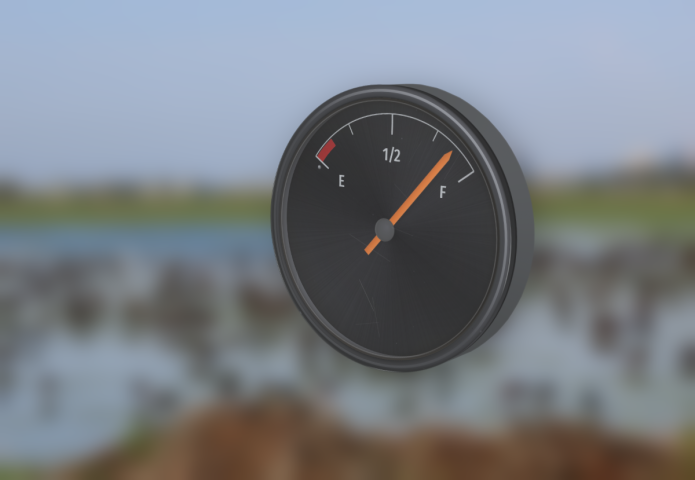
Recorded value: 0.875
